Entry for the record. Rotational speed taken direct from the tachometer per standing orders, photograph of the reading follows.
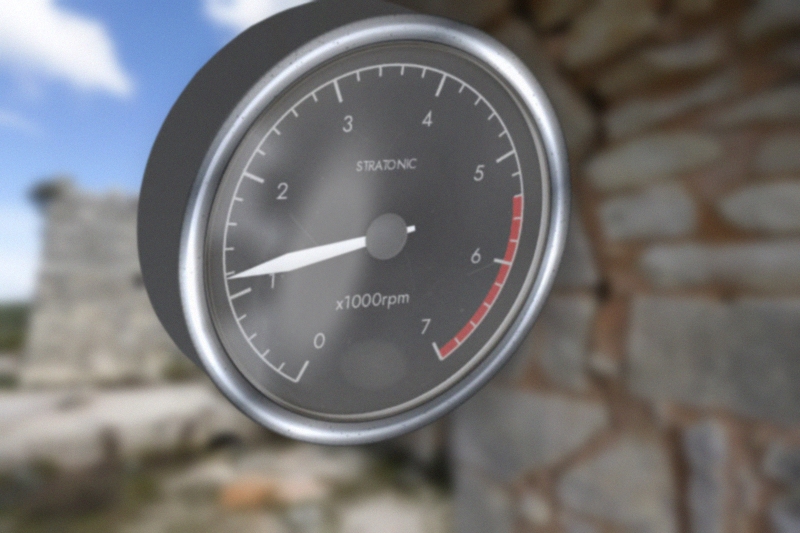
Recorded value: 1200 rpm
